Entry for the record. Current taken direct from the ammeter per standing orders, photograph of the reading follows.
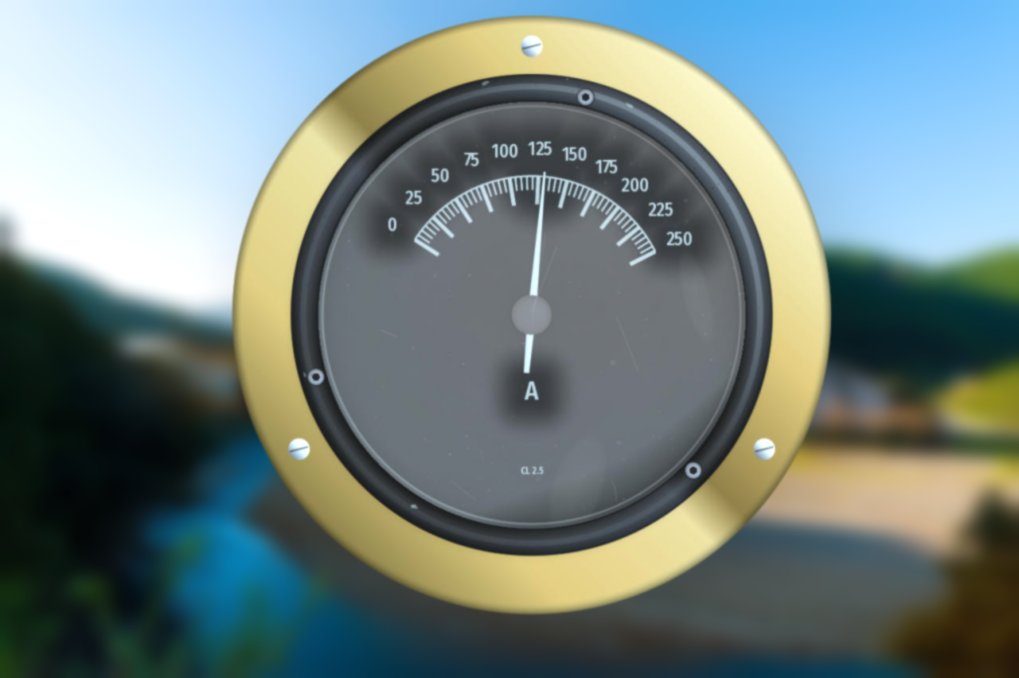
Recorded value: 130 A
